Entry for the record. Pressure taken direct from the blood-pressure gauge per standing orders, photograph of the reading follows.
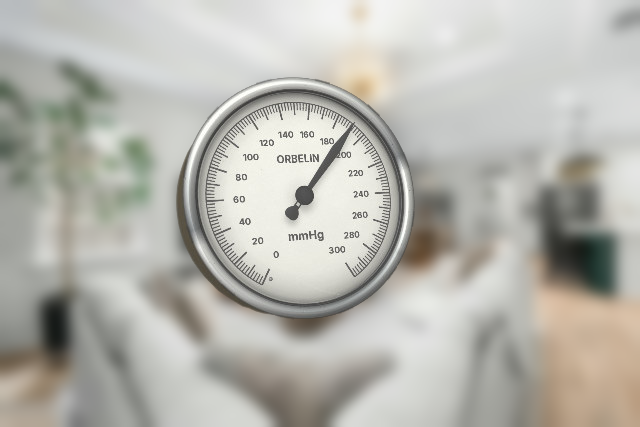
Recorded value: 190 mmHg
